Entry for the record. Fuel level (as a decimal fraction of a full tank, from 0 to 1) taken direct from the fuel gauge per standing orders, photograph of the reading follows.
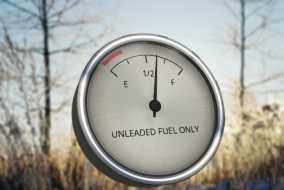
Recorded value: 0.625
